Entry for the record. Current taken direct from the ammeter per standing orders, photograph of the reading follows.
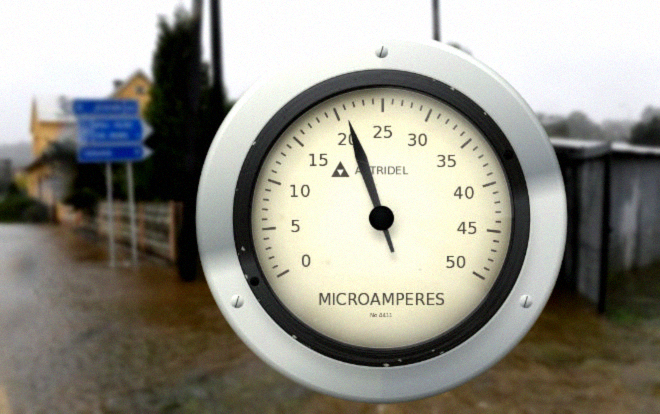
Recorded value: 21 µA
